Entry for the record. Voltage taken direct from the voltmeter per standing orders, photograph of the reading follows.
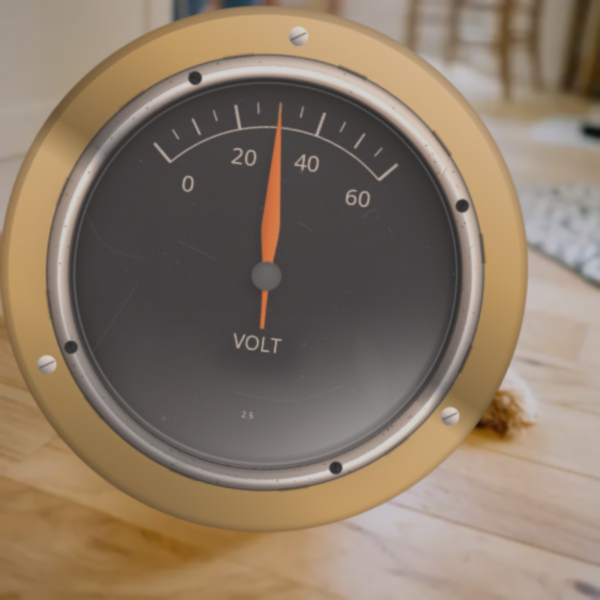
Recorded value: 30 V
